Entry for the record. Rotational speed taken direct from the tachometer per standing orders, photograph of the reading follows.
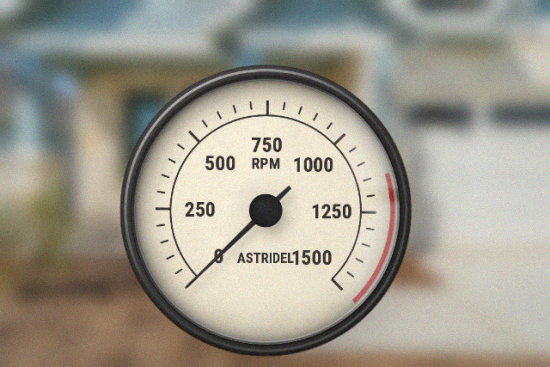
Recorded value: 0 rpm
